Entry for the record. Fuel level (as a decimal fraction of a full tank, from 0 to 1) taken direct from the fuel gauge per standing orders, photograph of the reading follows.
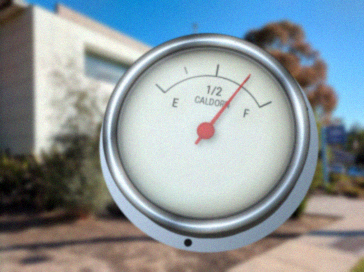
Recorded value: 0.75
